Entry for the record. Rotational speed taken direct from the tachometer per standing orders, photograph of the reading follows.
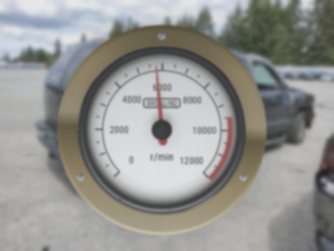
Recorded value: 5750 rpm
